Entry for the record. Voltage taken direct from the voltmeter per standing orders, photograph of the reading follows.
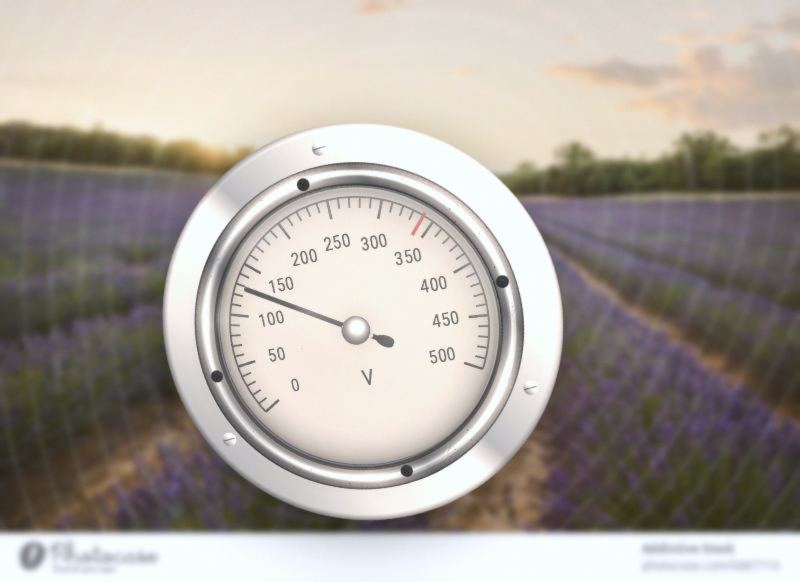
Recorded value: 130 V
